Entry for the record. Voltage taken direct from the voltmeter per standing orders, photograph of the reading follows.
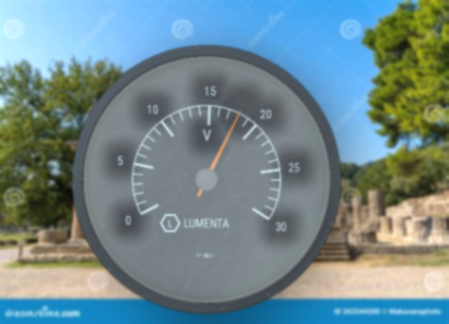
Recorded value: 18 V
